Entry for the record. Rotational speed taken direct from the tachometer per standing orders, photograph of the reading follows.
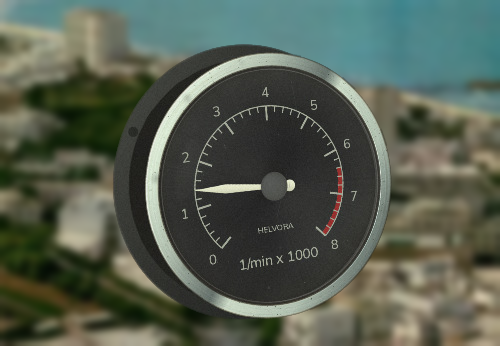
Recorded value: 1400 rpm
